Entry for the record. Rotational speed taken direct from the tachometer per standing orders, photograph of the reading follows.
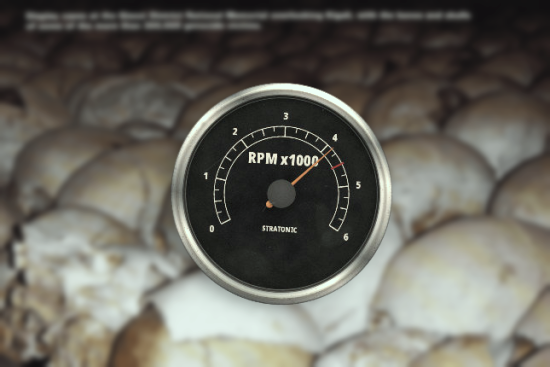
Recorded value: 4125 rpm
